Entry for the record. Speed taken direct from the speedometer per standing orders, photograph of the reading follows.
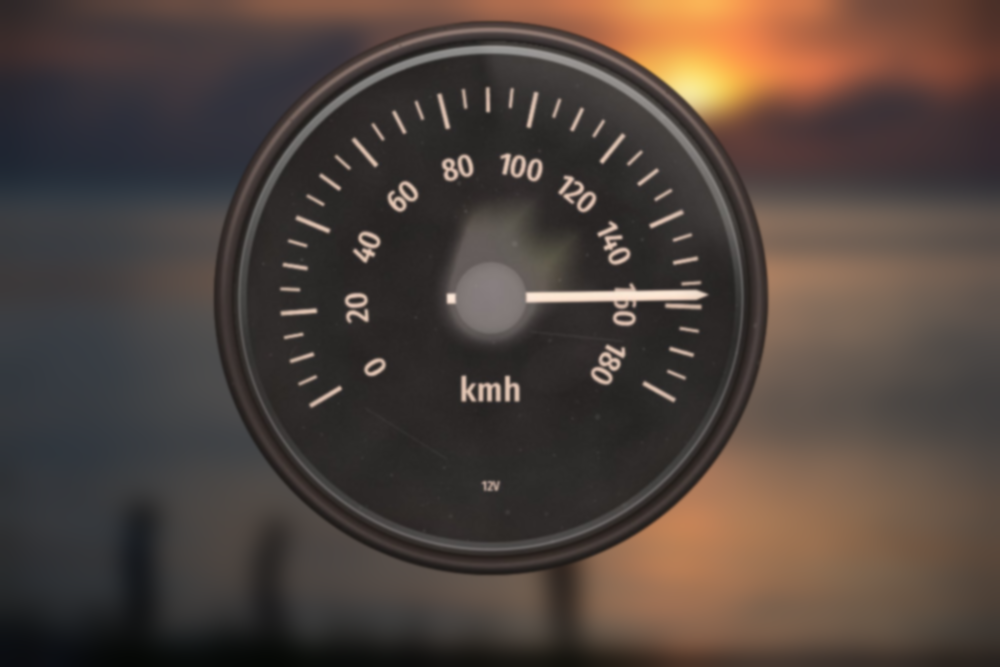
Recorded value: 157.5 km/h
